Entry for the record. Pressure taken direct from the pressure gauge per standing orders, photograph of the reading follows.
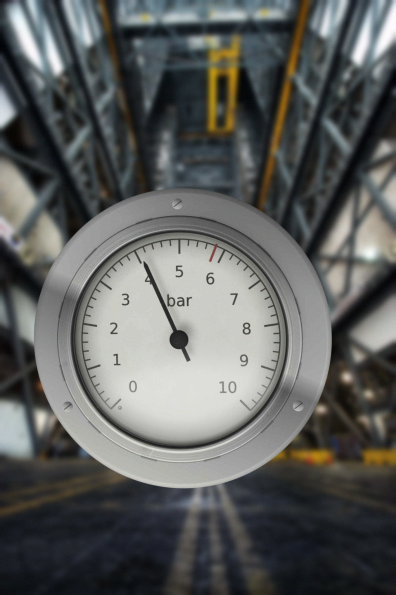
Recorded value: 4.1 bar
